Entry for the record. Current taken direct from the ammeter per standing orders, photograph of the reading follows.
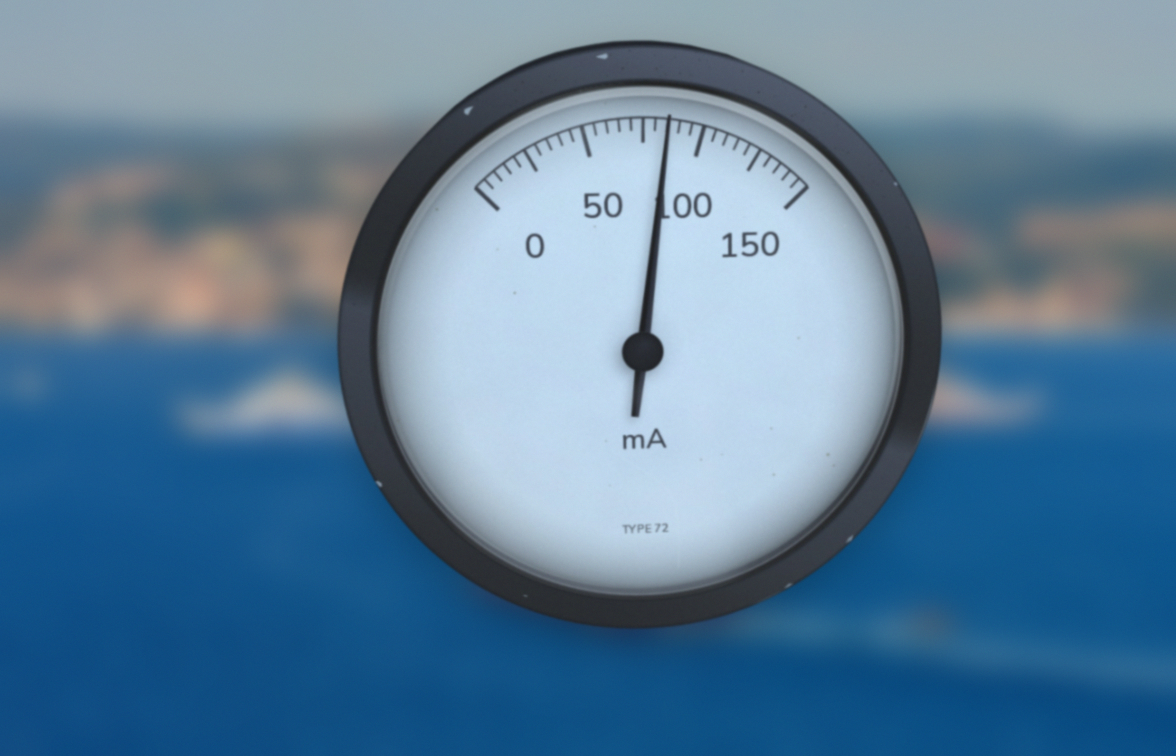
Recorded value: 85 mA
